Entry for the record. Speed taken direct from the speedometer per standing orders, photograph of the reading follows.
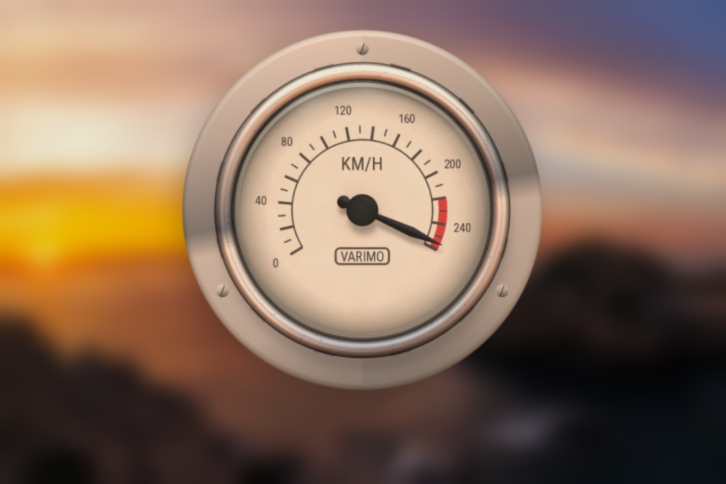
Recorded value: 255 km/h
